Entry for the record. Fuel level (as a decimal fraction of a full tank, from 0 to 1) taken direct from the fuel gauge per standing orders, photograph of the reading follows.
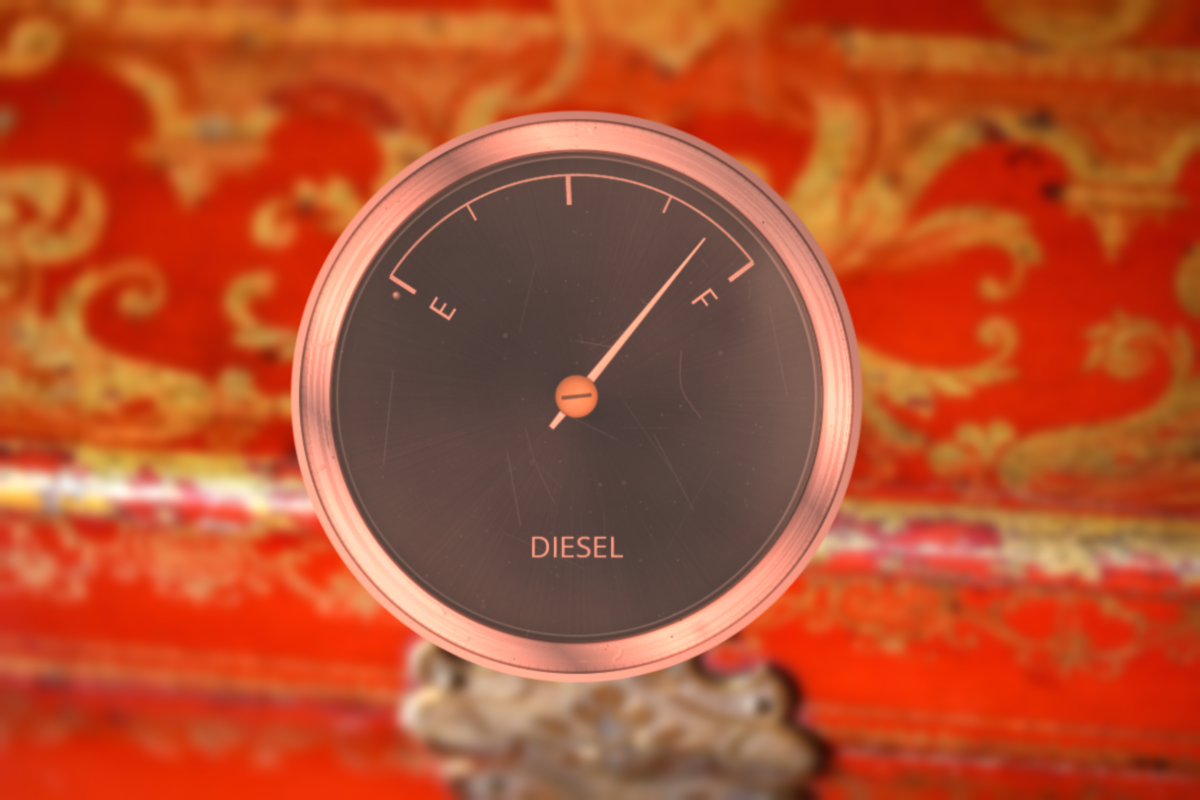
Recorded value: 0.875
